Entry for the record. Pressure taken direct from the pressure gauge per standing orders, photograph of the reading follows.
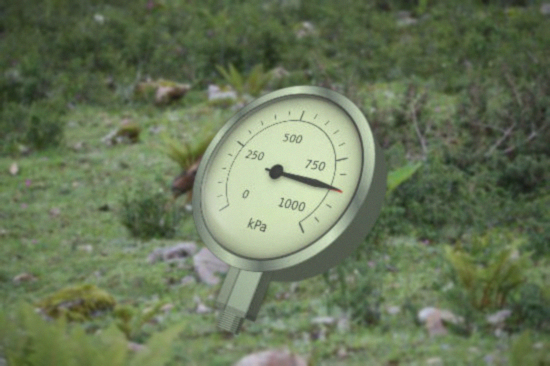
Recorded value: 850 kPa
